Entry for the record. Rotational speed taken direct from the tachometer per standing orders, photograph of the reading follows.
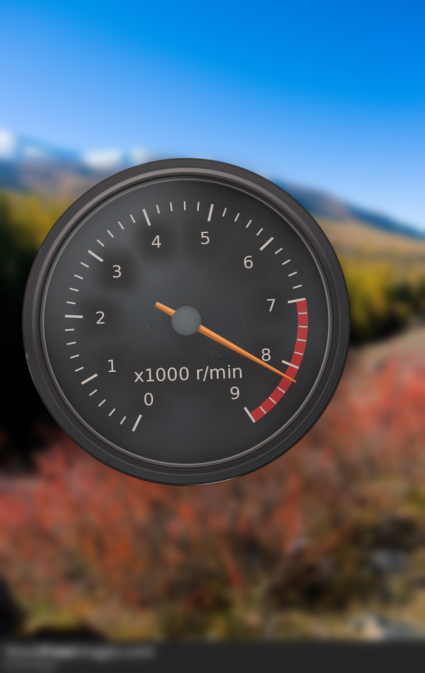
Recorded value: 8200 rpm
